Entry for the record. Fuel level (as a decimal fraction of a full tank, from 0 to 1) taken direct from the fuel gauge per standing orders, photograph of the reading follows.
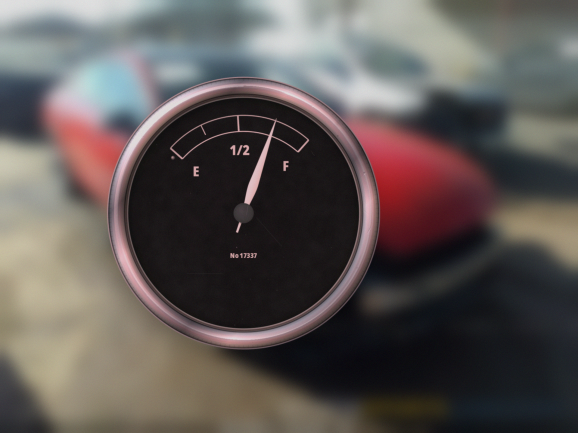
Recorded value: 0.75
